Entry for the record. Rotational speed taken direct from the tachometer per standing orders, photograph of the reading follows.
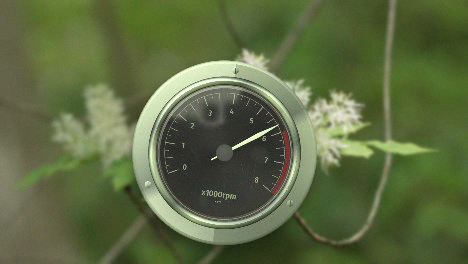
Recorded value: 5750 rpm
